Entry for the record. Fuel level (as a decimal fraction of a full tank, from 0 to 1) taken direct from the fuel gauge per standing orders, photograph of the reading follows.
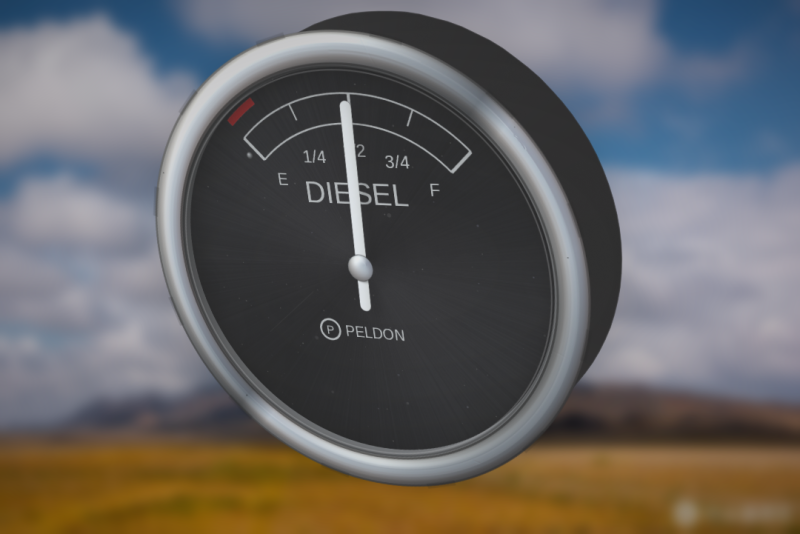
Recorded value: 0.5
